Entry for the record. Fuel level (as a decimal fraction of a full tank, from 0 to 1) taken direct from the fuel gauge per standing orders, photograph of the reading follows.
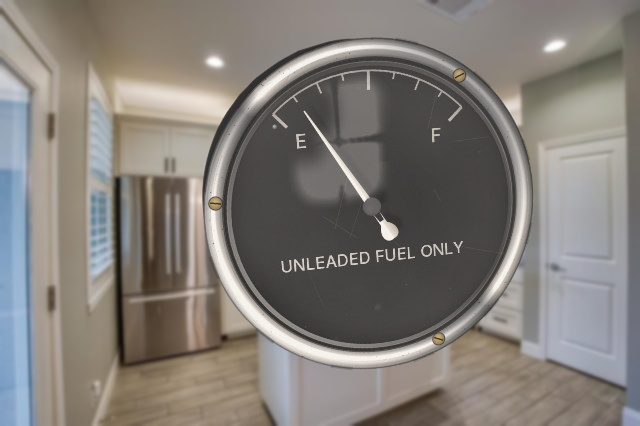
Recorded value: 0.125
